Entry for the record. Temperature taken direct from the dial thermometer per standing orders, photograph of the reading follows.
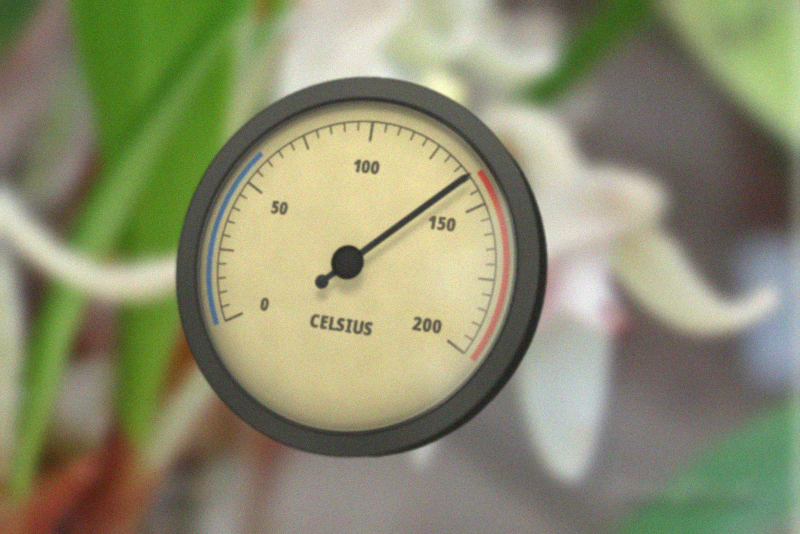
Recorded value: 140 °C
